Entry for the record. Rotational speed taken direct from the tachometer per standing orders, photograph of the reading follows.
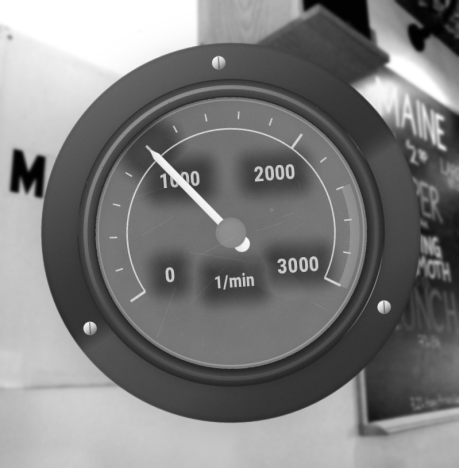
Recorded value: 1000 rpm
